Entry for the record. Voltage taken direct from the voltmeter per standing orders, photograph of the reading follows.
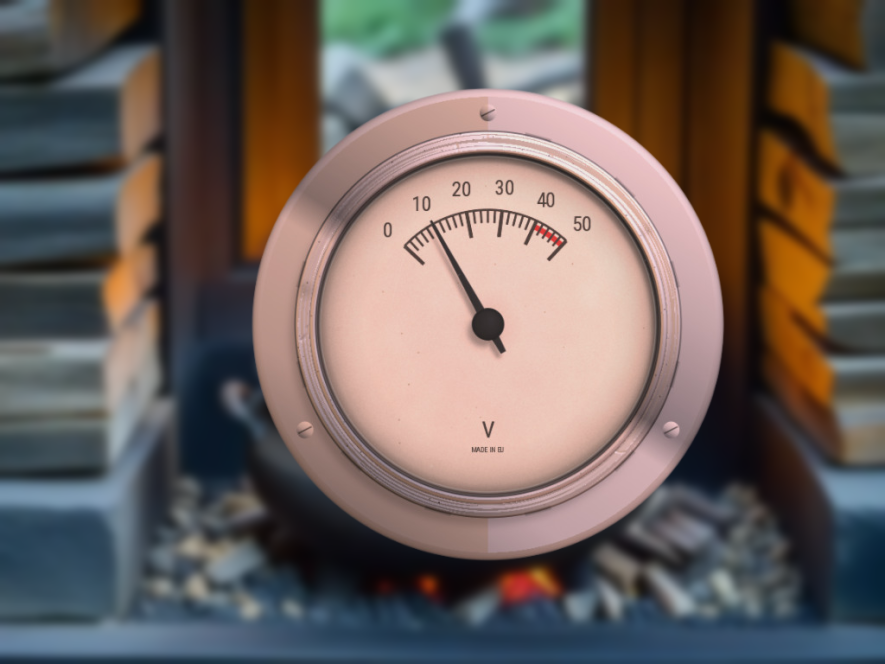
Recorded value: 10 V
